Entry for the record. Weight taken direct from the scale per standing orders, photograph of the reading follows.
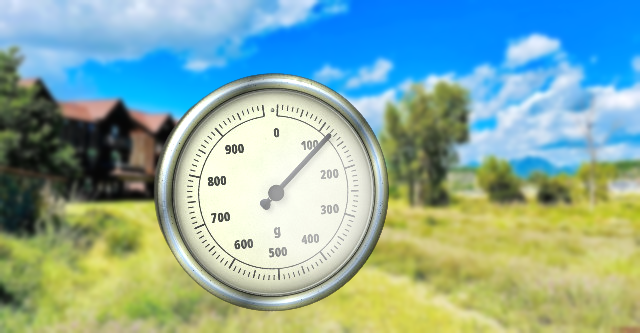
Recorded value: 120 g
